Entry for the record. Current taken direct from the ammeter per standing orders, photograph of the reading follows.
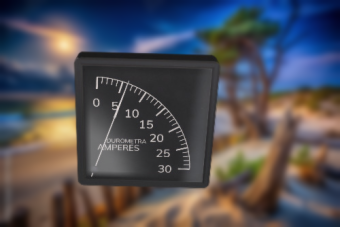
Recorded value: 6 A
